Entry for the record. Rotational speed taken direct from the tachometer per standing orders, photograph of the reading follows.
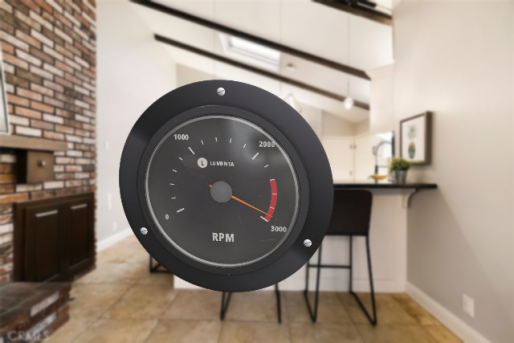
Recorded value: 2900 rpm
